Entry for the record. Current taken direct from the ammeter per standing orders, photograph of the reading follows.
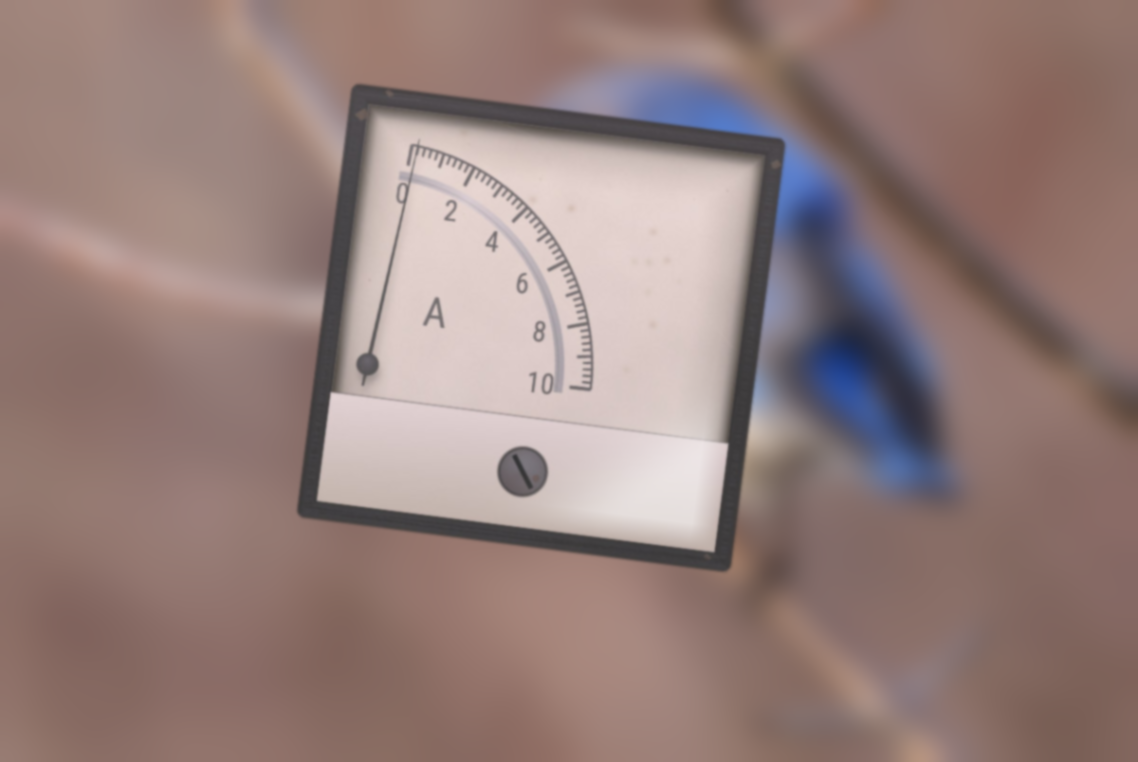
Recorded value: 0.2 A
